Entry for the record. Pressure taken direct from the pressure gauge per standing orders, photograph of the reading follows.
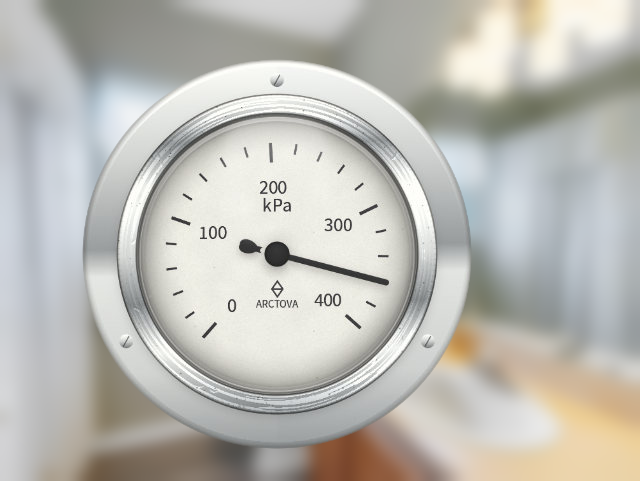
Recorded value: 360 kPa
